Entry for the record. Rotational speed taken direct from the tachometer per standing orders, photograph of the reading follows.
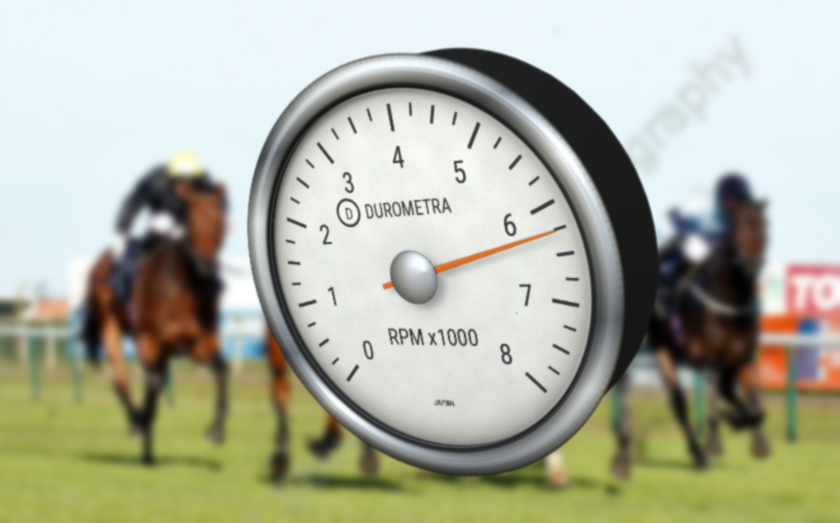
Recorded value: 6250 rpm
